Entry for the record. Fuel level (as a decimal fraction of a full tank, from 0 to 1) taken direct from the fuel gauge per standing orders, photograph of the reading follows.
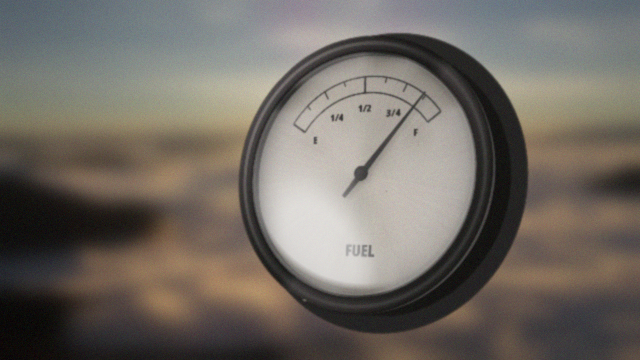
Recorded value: 0.875
